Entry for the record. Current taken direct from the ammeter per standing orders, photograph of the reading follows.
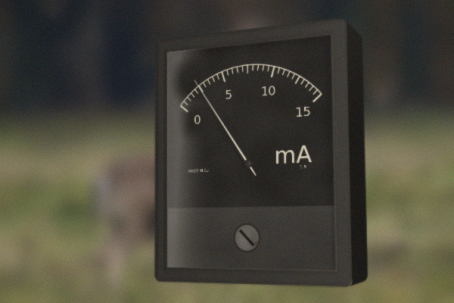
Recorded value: 2.5 mA
